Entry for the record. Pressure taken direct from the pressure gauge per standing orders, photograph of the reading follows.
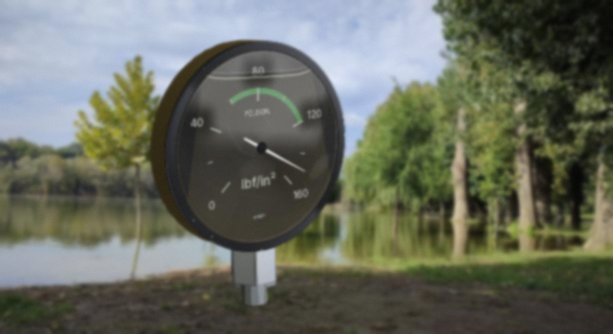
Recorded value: 150 psi
